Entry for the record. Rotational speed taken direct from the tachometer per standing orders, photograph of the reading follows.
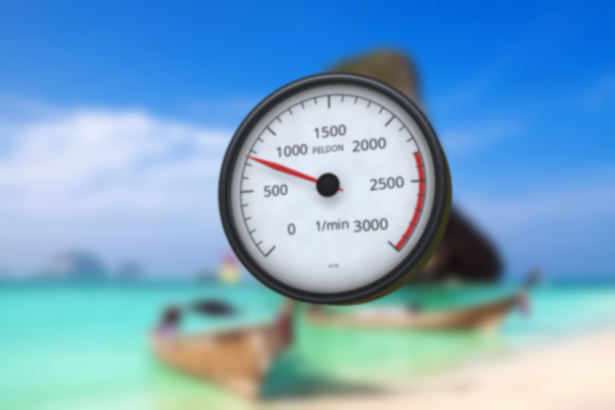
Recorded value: 750 rpm
